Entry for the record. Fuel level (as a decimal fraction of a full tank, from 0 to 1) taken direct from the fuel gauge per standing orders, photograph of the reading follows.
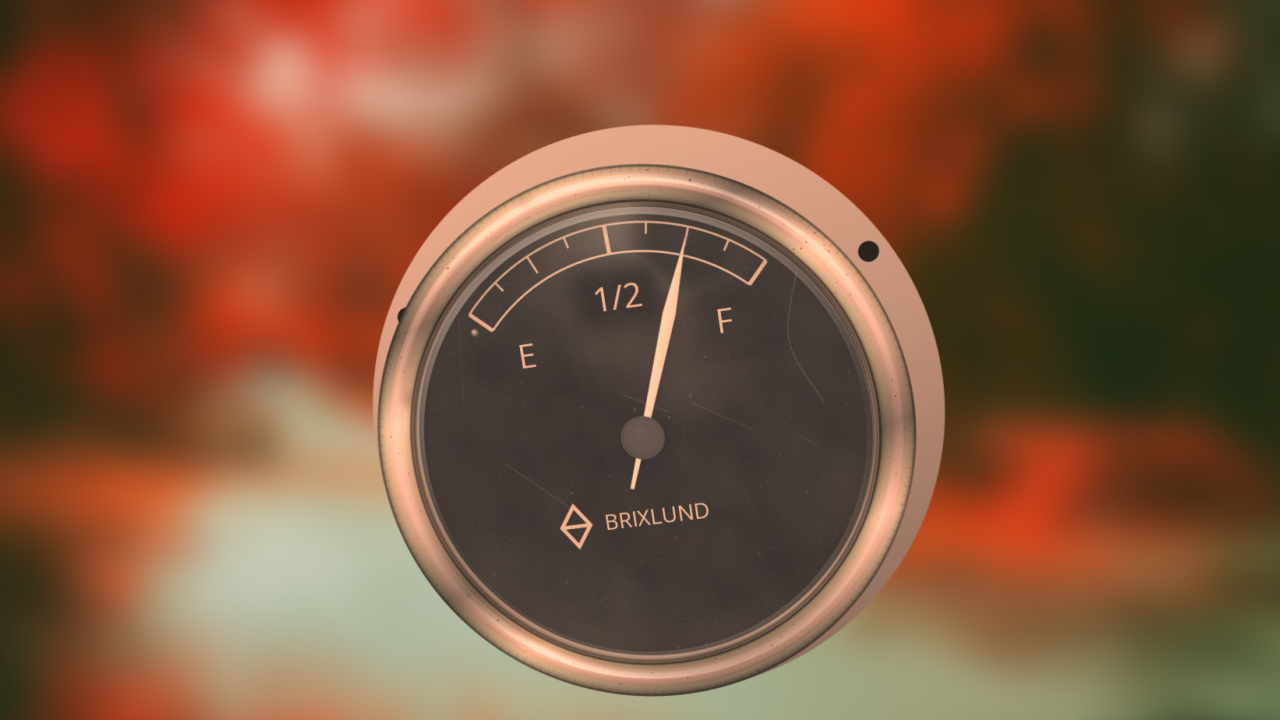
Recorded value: 0.75
